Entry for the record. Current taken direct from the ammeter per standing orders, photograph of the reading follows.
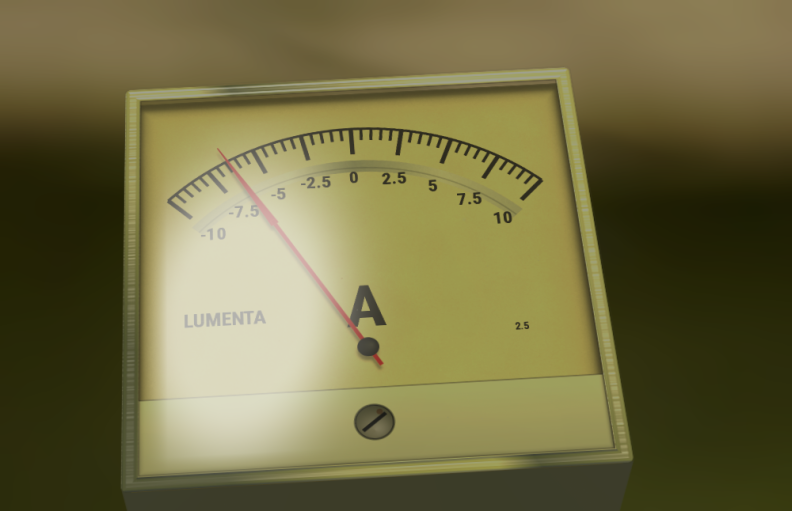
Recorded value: -6.5 A
